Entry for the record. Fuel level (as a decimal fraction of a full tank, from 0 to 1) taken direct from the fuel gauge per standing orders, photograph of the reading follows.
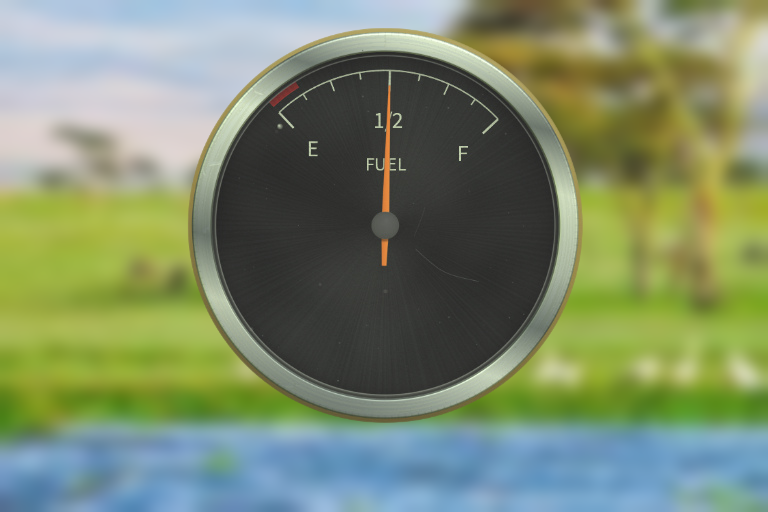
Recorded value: 0.5
